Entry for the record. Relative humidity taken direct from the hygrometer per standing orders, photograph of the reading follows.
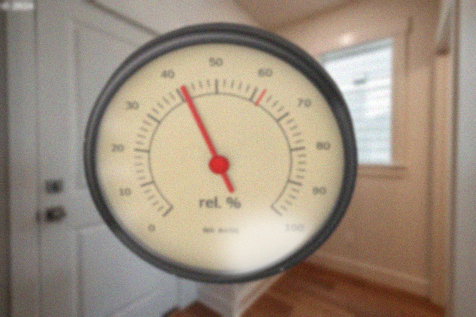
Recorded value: 42 %
